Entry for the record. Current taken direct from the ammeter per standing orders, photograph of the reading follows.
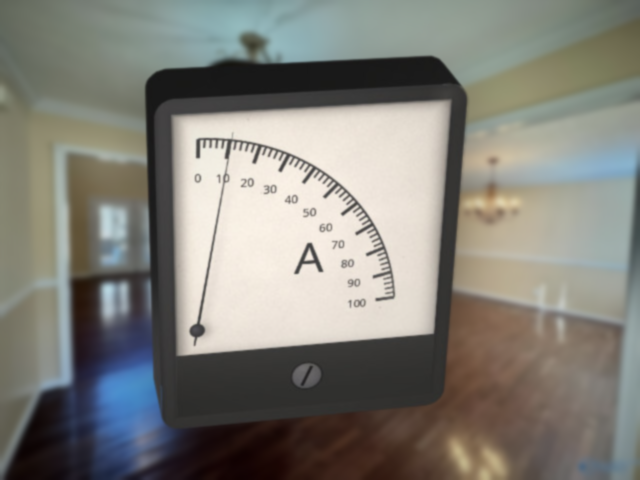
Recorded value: 10 A
